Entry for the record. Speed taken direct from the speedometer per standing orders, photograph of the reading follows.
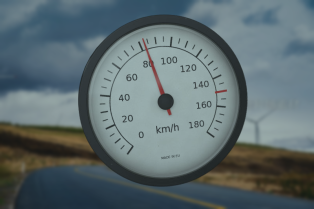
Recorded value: 82.5 km/h
